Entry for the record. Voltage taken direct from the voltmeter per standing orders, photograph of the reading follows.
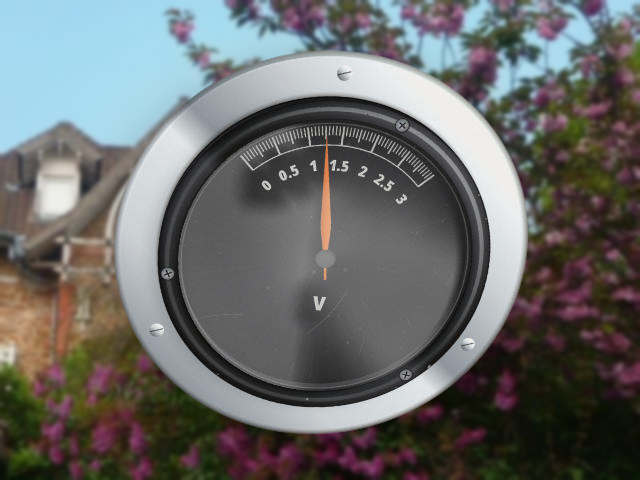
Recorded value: 1.25 V
